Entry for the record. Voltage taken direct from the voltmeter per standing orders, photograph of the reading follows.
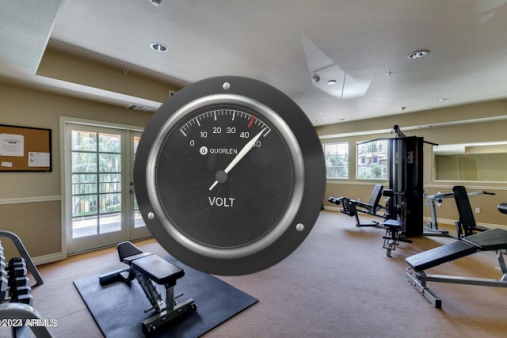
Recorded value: 48 V
